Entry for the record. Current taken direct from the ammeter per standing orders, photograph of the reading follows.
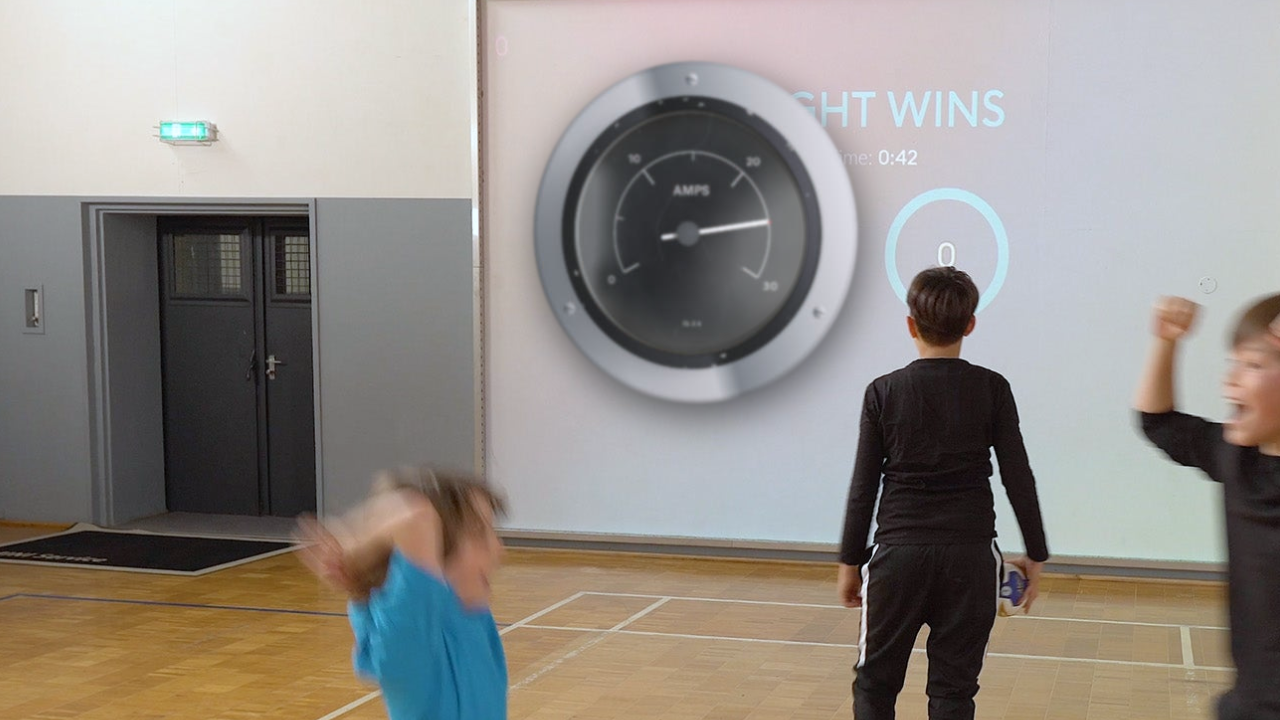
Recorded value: 25 A
